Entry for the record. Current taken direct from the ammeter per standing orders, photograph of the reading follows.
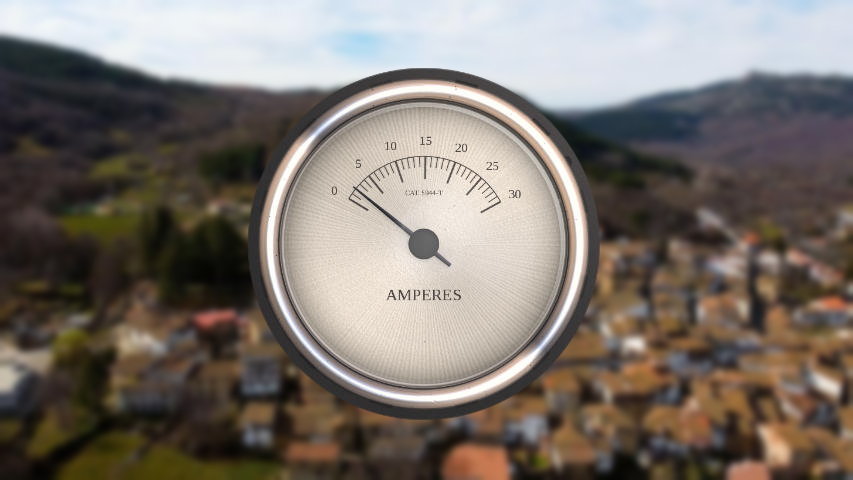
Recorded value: 2 A
